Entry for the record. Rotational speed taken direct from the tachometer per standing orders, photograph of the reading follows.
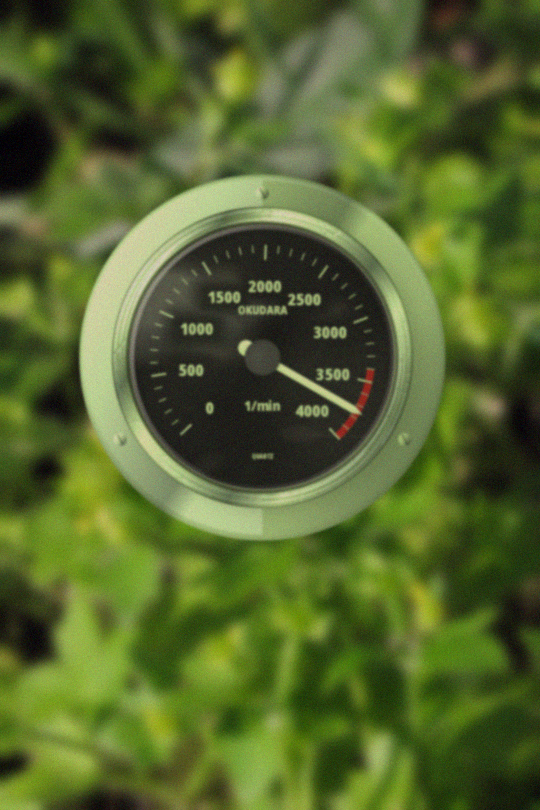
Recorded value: 3750 rpm
